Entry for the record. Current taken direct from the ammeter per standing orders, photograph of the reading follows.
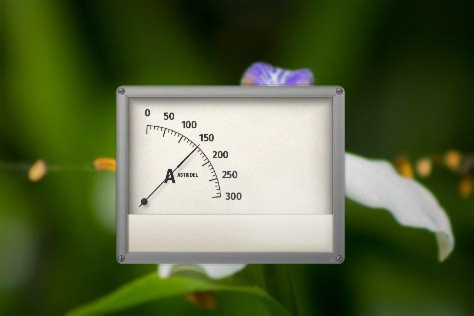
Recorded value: 150 A
